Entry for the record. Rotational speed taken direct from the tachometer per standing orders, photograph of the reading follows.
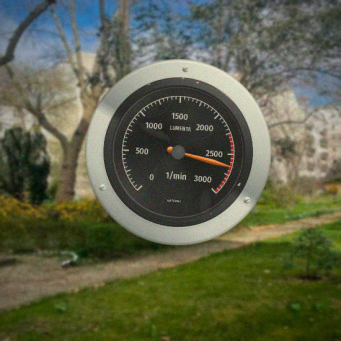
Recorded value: 2650 rpm
